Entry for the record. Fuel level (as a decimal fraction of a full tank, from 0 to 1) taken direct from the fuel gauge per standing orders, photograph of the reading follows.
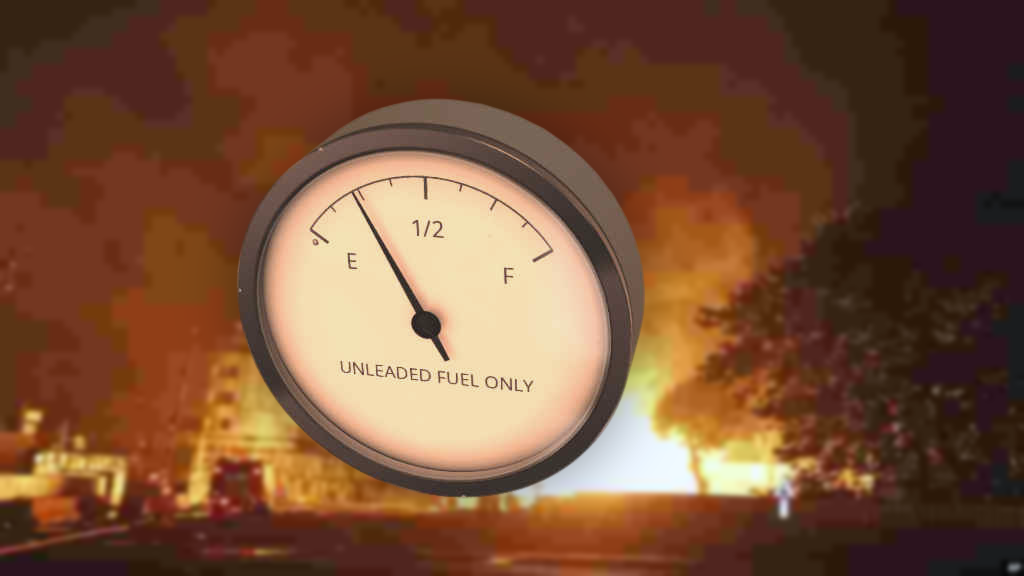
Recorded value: 0.25
